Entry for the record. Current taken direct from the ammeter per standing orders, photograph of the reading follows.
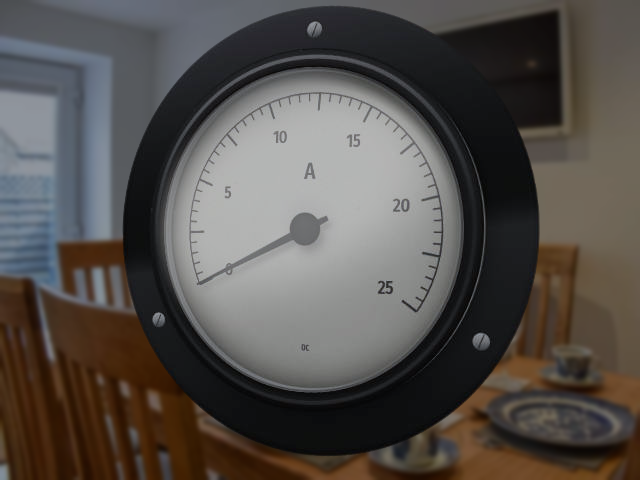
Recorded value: 0 A
